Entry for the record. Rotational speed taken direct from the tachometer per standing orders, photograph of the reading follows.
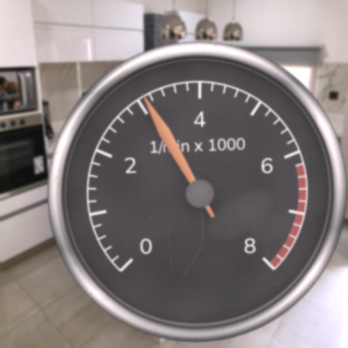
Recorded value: 3100 rpm
